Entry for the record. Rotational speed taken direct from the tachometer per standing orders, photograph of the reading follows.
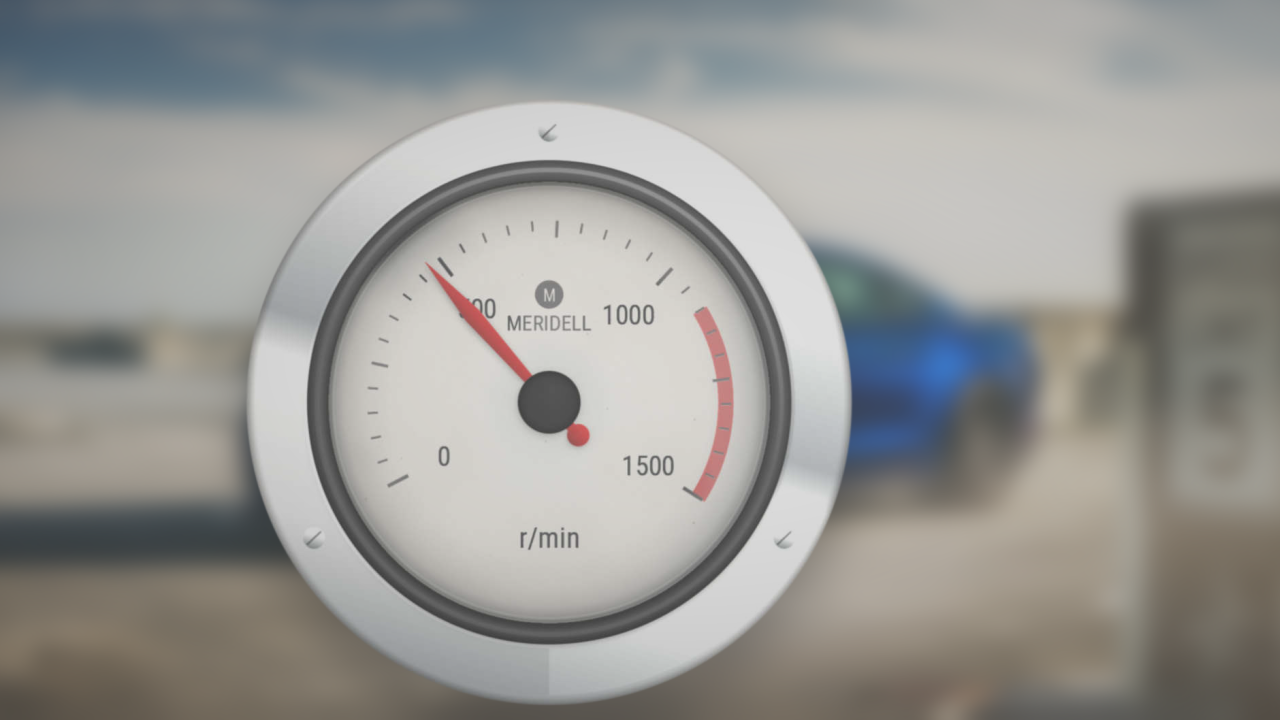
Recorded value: 475 rpm
